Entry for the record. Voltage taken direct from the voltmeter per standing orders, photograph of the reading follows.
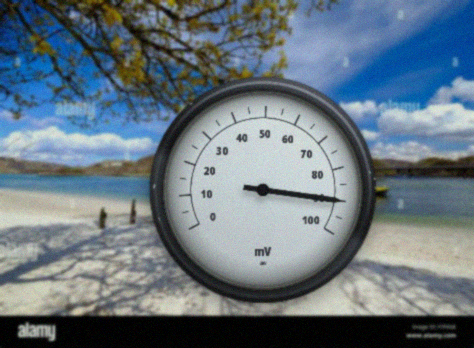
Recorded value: 90 mV
